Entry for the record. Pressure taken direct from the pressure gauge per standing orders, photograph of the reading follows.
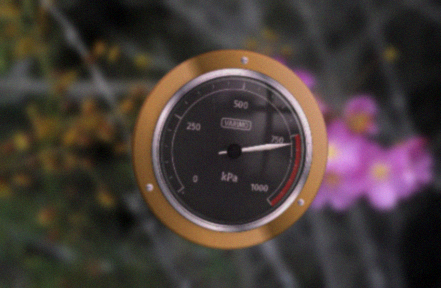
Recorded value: 775 kPa
